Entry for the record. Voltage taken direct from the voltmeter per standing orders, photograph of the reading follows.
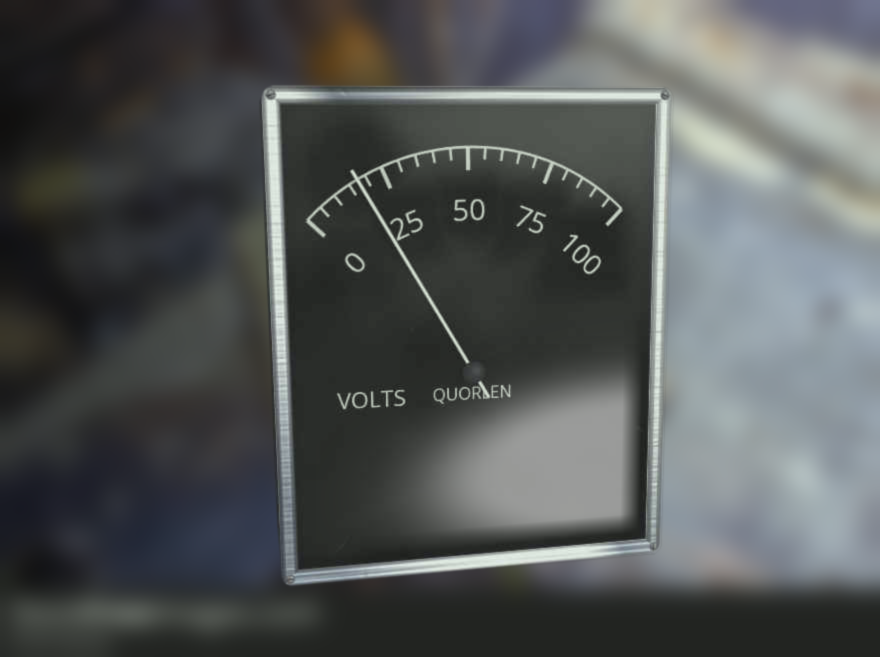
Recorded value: 17.5 V
